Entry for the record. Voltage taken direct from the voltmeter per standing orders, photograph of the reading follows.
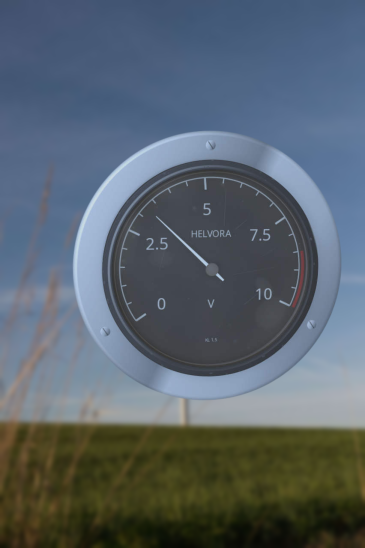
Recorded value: 3.25 V
